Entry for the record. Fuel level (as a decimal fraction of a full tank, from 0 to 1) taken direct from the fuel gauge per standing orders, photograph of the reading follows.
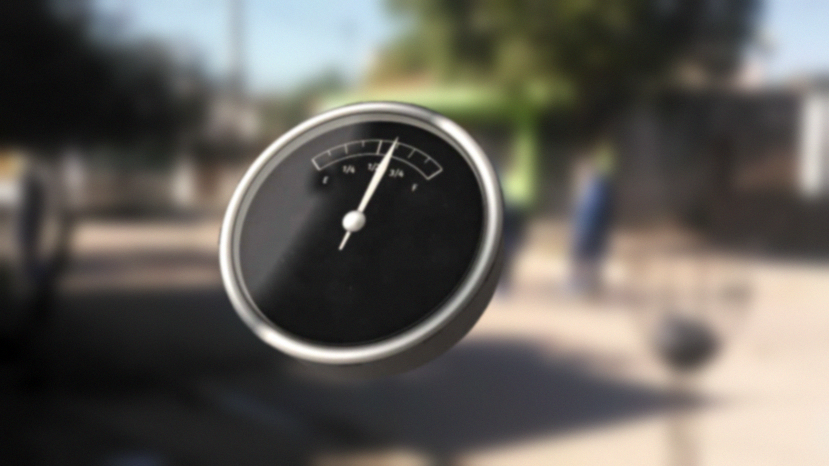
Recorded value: 0.625
